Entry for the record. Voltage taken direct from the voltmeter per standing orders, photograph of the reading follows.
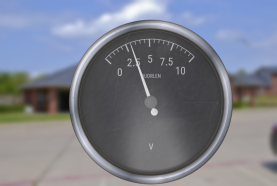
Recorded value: 3 V
